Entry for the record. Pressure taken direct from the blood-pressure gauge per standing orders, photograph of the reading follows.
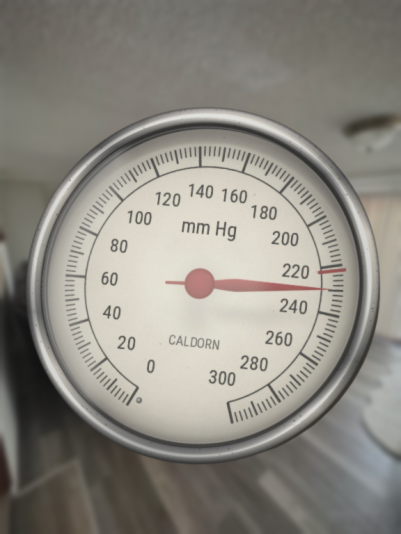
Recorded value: 230 mmHg
